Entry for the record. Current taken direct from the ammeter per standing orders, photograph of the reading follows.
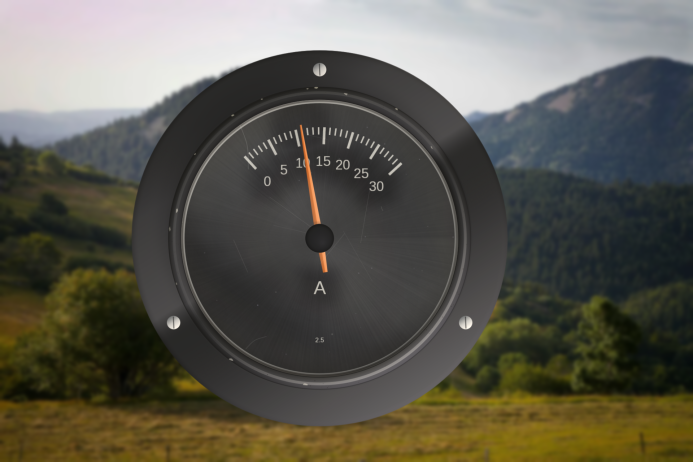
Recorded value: 11 A
